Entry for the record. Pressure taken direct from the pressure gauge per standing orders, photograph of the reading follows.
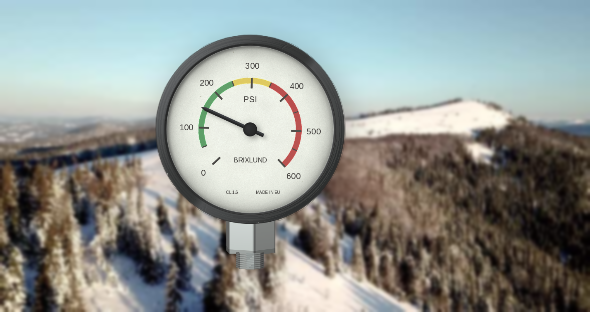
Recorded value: 150 psi
